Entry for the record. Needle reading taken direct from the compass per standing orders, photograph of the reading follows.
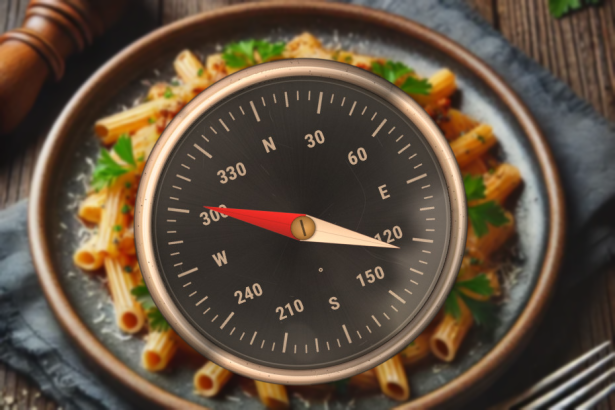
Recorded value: 305 °
